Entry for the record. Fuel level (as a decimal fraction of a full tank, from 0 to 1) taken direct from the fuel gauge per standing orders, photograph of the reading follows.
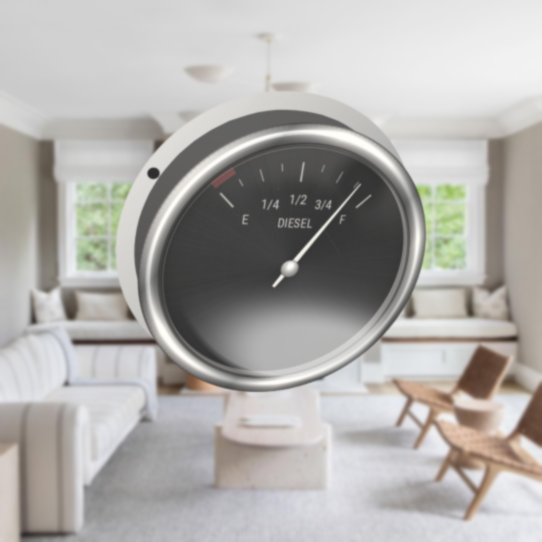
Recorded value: 0.875
